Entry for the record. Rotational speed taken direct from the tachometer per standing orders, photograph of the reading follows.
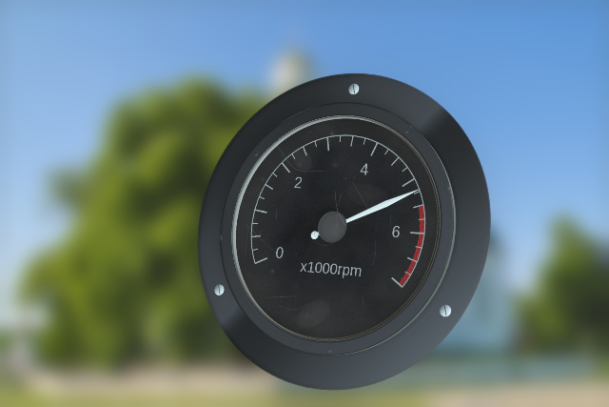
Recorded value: 5250 rpm
